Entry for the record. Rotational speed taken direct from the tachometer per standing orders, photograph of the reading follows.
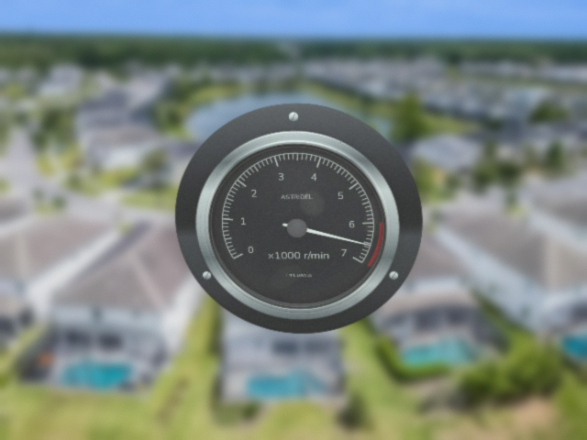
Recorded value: 6500 rpm
